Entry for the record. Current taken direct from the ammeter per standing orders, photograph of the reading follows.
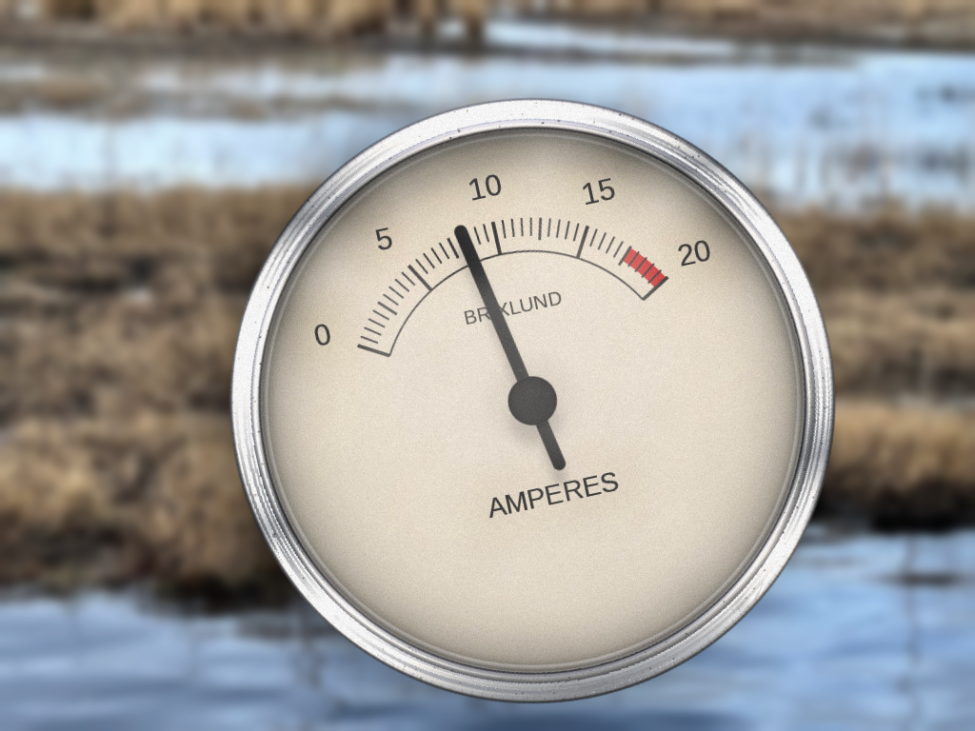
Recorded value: 8.25 A
